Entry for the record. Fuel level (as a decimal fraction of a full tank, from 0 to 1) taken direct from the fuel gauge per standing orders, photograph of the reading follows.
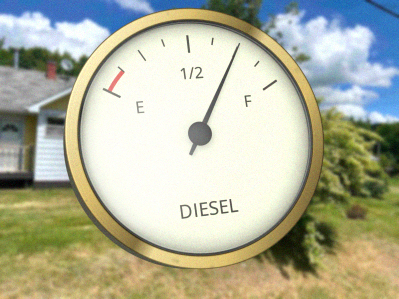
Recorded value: 0.75
